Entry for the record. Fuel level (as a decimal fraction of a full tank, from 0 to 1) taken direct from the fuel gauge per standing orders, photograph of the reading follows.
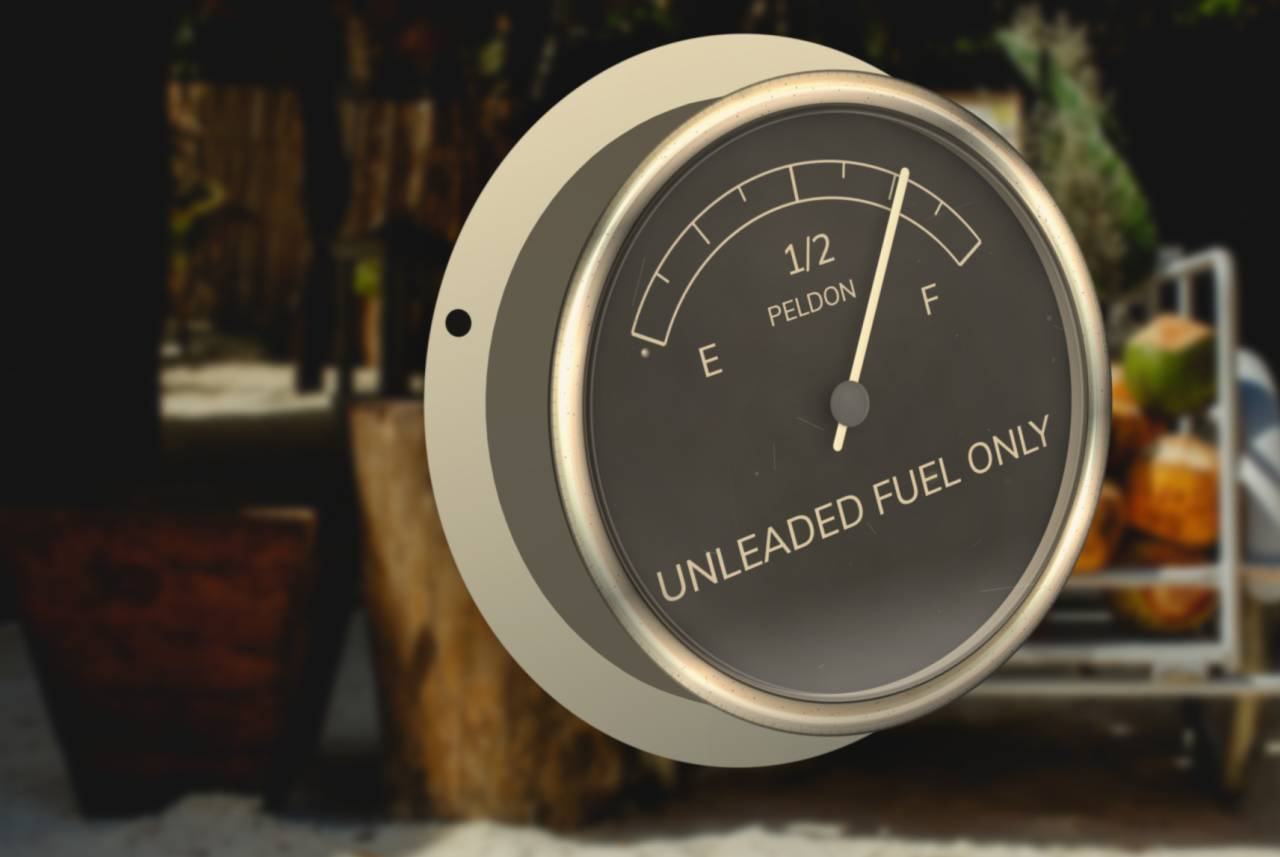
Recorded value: 0.75
